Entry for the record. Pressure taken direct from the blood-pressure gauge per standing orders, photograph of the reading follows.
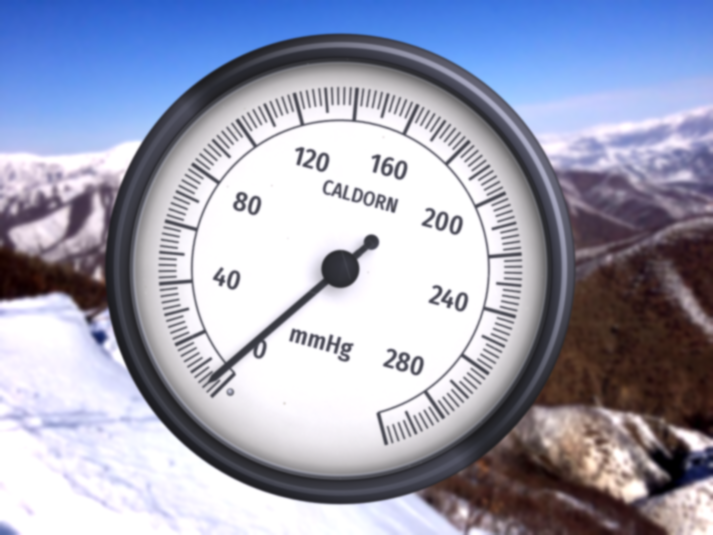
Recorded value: 4 mmHg
